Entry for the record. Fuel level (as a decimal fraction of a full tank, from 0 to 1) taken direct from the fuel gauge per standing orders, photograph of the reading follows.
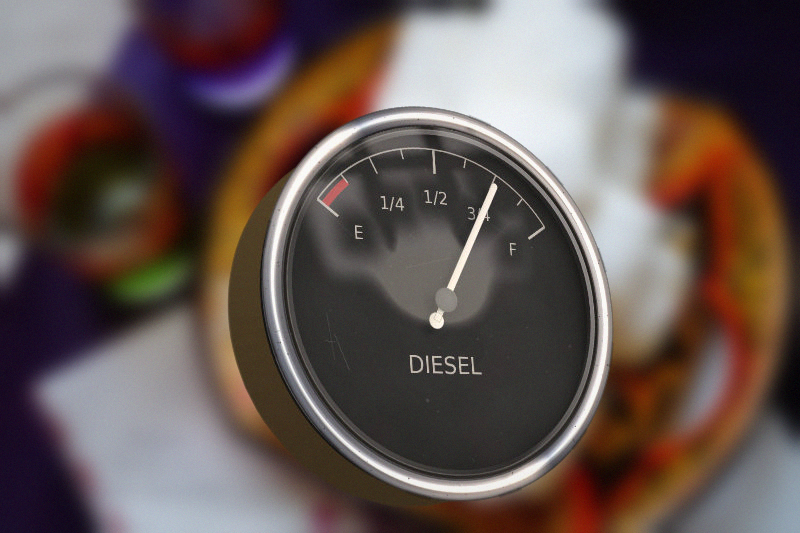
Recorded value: 0.75
